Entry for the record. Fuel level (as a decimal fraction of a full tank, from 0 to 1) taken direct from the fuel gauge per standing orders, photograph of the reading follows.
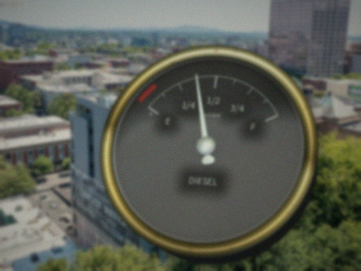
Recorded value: 0.375
